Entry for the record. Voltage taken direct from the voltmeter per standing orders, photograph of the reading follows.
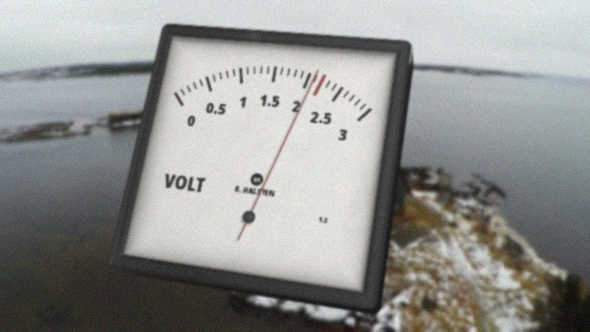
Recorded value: 2.1 V
